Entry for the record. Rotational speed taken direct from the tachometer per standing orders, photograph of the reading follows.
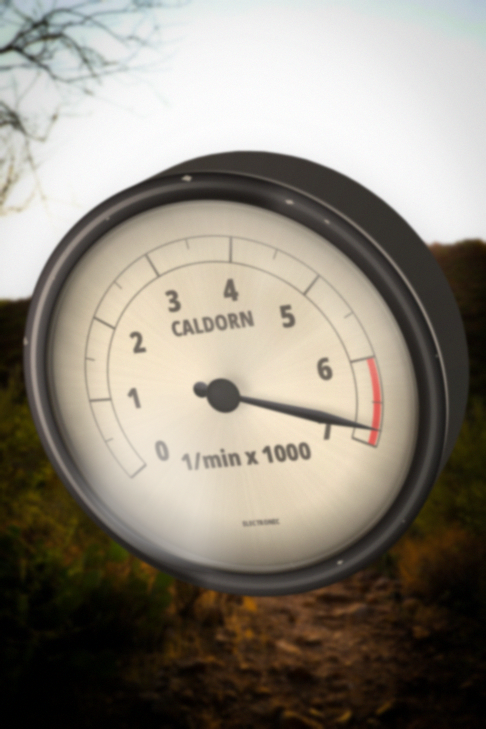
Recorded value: 6750 rpm
